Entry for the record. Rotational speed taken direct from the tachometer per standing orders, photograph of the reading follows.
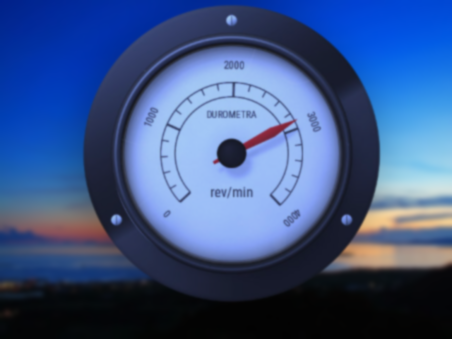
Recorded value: 2900 rpm
